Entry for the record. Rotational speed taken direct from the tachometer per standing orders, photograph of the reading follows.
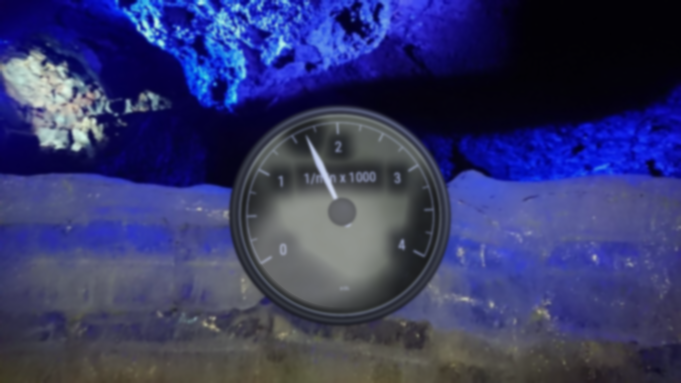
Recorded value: 1625 rpm
